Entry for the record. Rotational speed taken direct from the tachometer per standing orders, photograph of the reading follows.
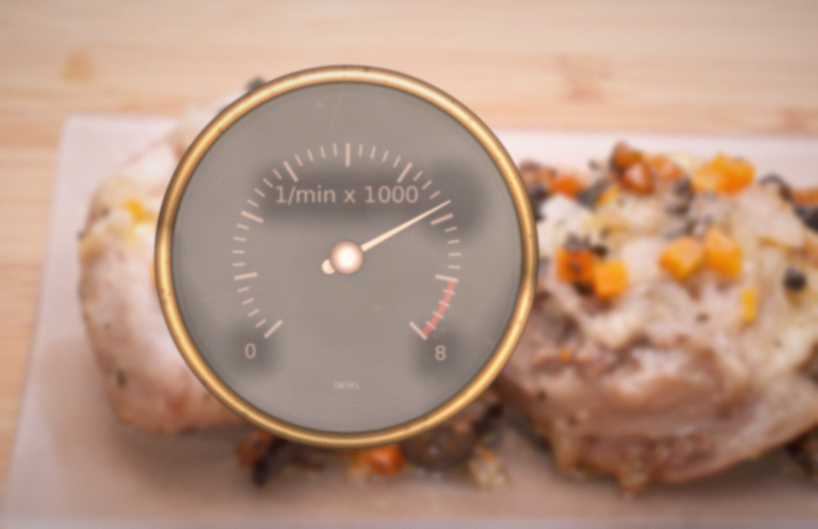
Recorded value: 5800 rpm
